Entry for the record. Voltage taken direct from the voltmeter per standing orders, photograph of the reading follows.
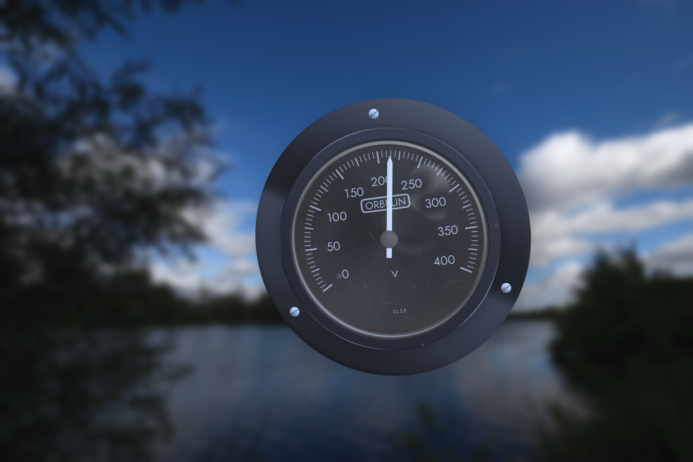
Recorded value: 215 V
